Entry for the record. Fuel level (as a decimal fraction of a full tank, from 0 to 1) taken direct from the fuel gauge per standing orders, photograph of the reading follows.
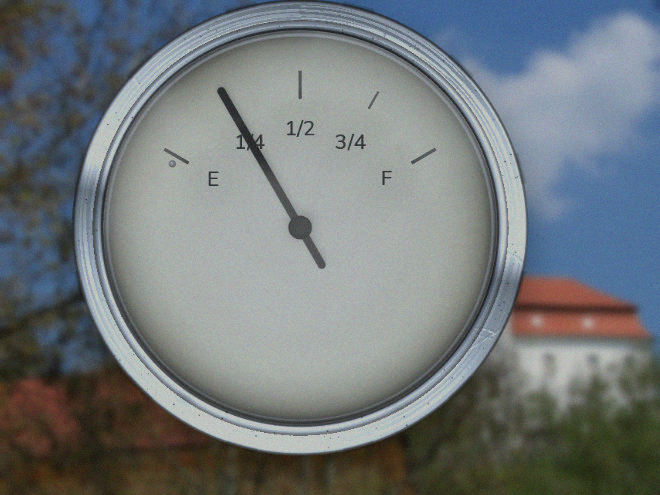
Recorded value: 0.25
